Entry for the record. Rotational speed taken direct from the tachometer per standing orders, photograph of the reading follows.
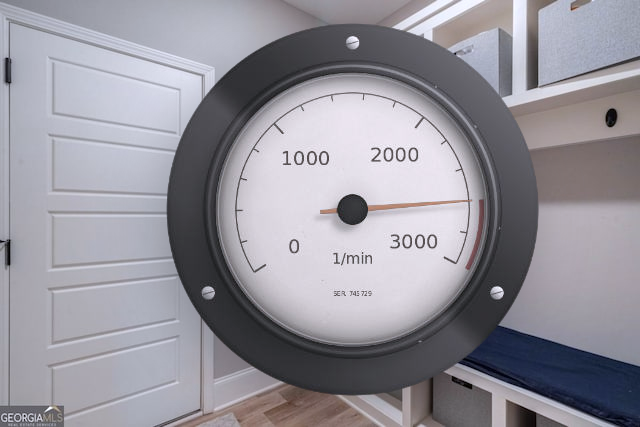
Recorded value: 2600 rpm
